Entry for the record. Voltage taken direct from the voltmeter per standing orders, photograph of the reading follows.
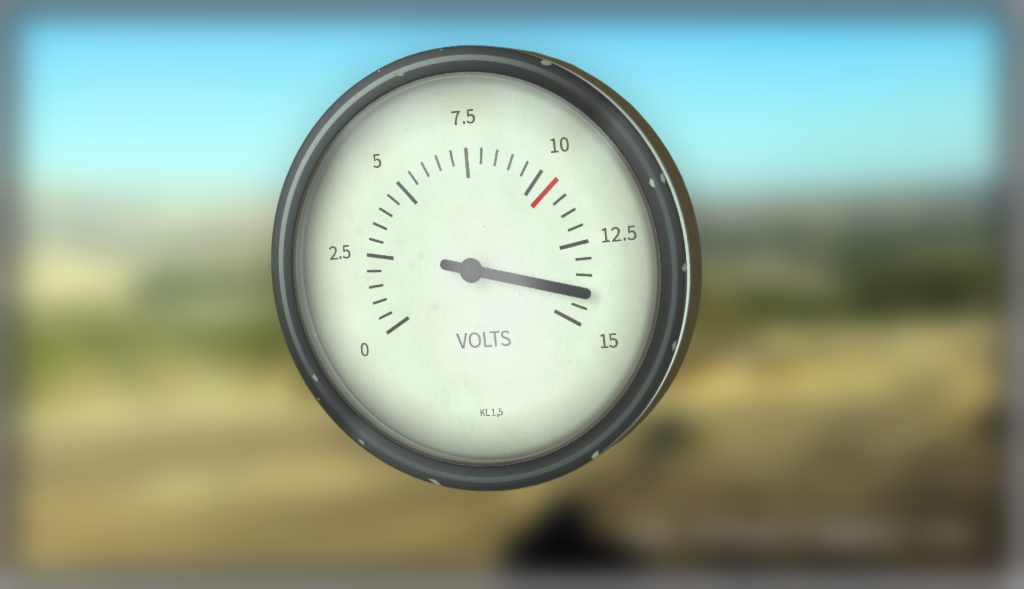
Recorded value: 14 V
